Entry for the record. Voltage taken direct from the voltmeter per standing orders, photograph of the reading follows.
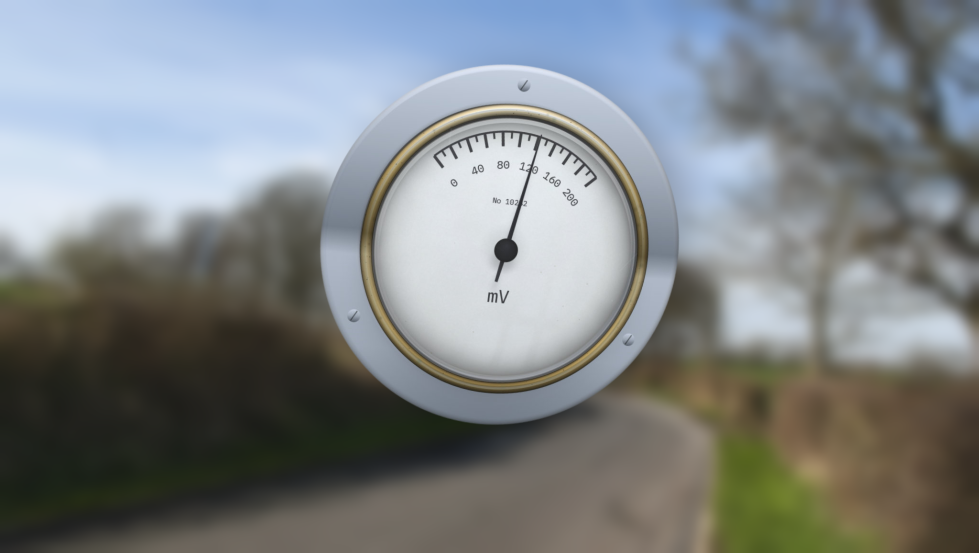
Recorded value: 120 mV
